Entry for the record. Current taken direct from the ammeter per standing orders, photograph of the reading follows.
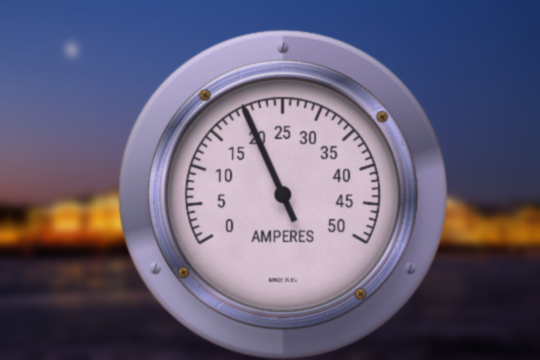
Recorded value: 20 A
